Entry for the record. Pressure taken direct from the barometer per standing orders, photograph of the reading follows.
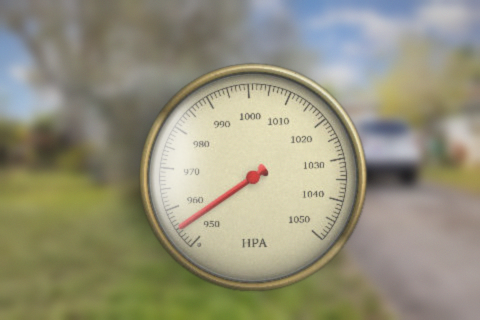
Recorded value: 955 hPa
